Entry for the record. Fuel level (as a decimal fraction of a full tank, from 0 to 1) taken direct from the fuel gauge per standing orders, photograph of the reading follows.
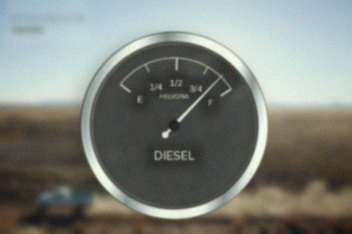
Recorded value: 0.875
